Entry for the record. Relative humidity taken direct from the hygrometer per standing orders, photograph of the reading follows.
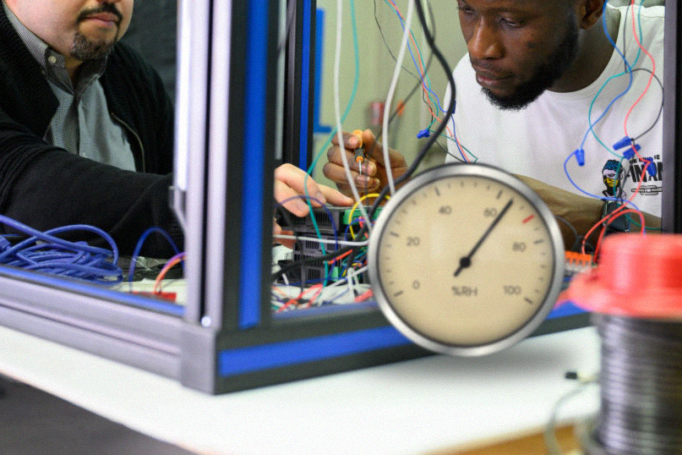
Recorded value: 64 %
